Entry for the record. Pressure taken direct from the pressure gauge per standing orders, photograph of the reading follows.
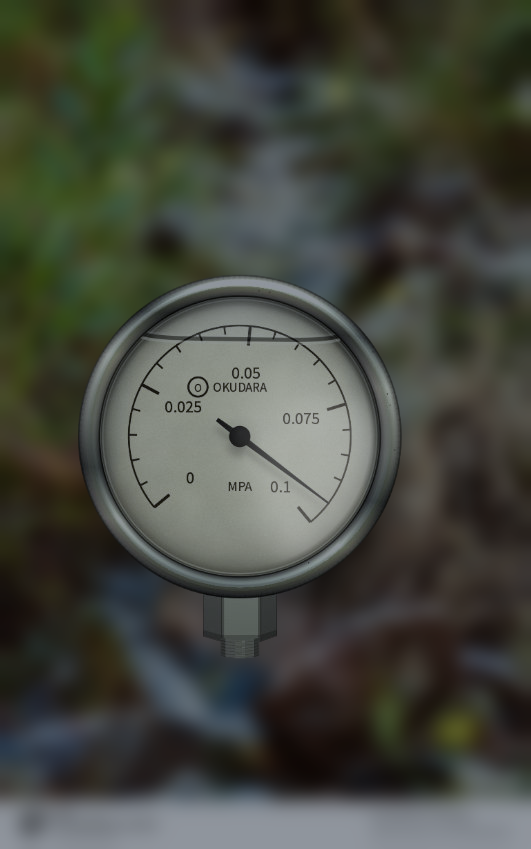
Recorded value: 0.095 MPa
